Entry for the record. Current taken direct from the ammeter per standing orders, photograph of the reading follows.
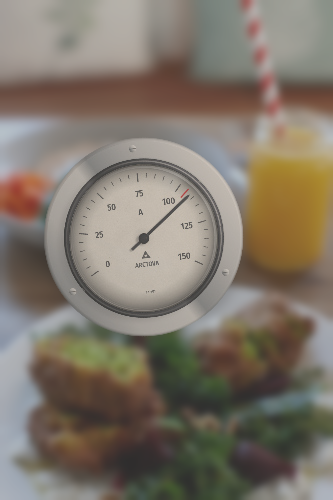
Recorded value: 107.5 A
